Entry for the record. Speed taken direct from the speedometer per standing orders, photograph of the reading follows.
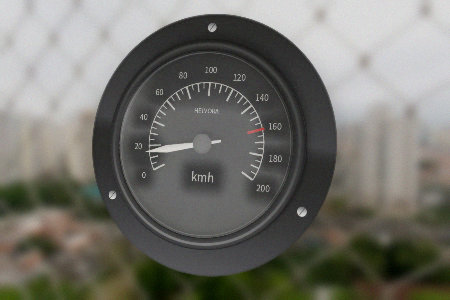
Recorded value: 15 km/h
